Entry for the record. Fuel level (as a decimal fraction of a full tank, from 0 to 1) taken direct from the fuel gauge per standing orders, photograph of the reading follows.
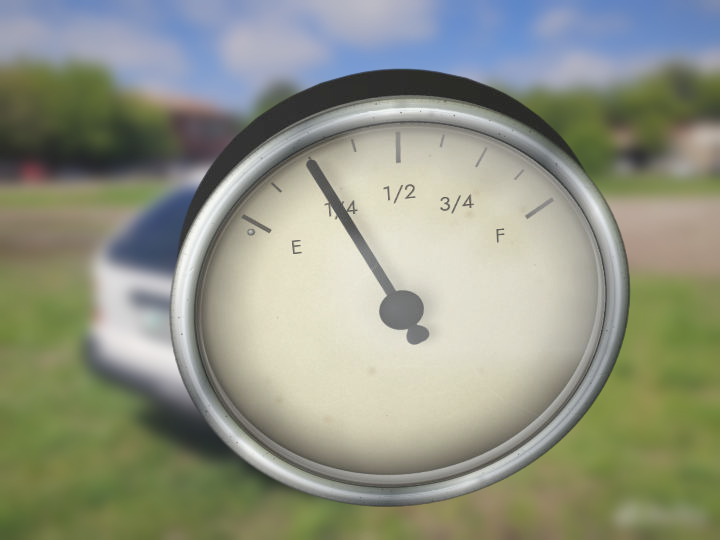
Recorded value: 0.25
